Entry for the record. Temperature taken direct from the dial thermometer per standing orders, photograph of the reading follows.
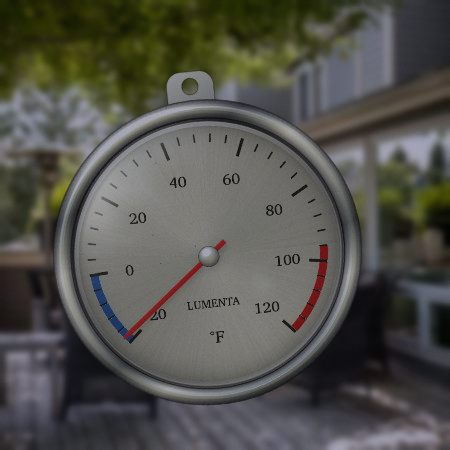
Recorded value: -18 °F
